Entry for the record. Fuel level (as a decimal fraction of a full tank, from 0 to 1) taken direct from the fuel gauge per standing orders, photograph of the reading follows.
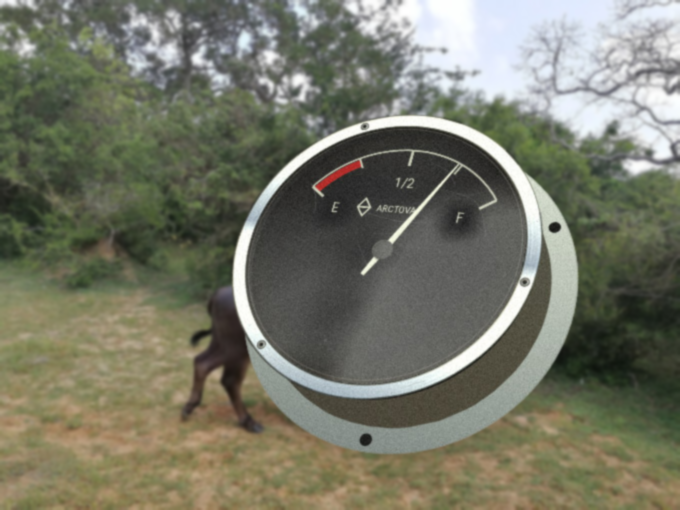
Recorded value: 0.75
